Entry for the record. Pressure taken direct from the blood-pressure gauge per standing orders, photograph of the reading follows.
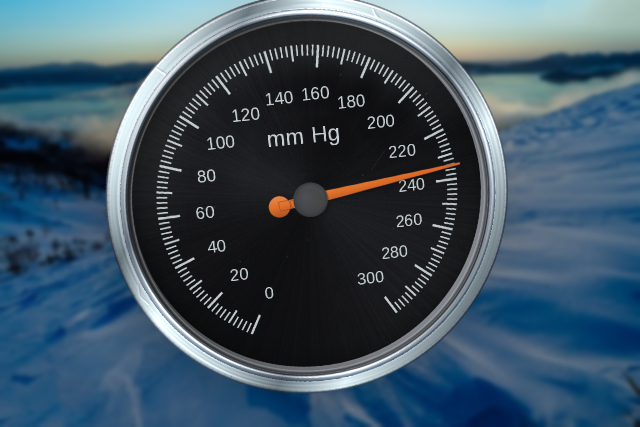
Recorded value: 234 mmHg
